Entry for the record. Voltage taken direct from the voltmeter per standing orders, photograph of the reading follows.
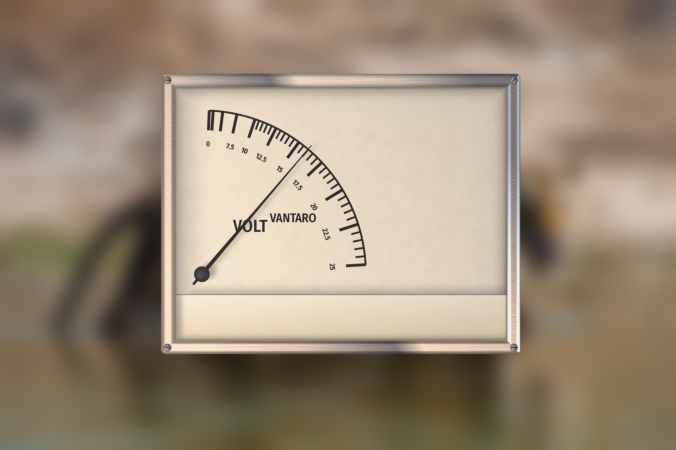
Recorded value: 16 V
